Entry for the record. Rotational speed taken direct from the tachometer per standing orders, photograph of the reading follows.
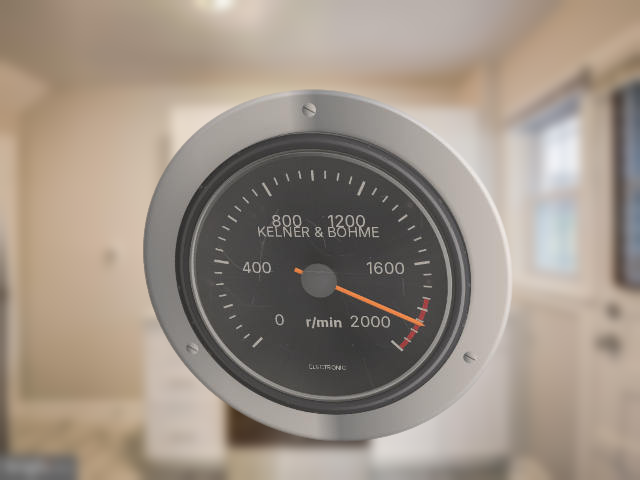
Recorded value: 1850 rpm
